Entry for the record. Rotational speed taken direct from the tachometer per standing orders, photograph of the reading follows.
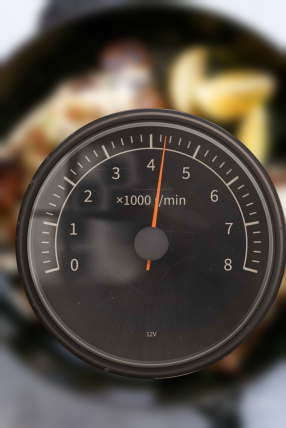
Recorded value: 4300 rpm
